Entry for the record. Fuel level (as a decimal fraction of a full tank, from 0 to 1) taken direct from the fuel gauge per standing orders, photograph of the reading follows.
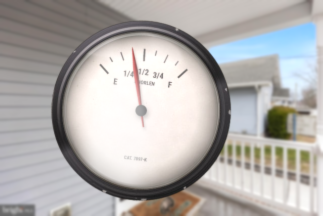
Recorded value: 0.375
